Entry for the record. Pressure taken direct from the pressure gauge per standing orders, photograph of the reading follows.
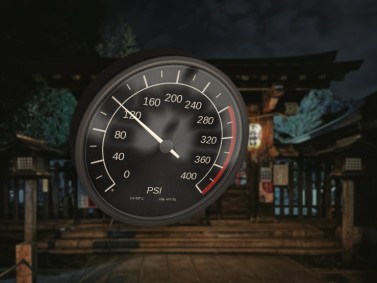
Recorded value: 120 psi
